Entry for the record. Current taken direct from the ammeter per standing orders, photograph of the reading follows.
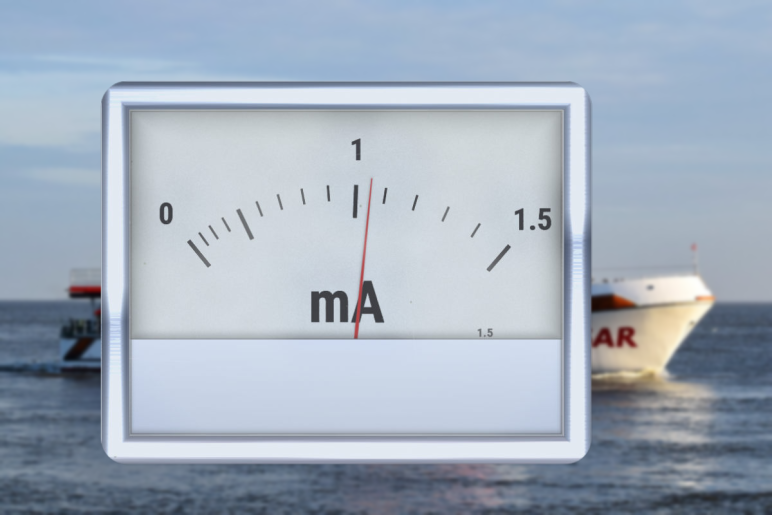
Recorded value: 1.05 mA
